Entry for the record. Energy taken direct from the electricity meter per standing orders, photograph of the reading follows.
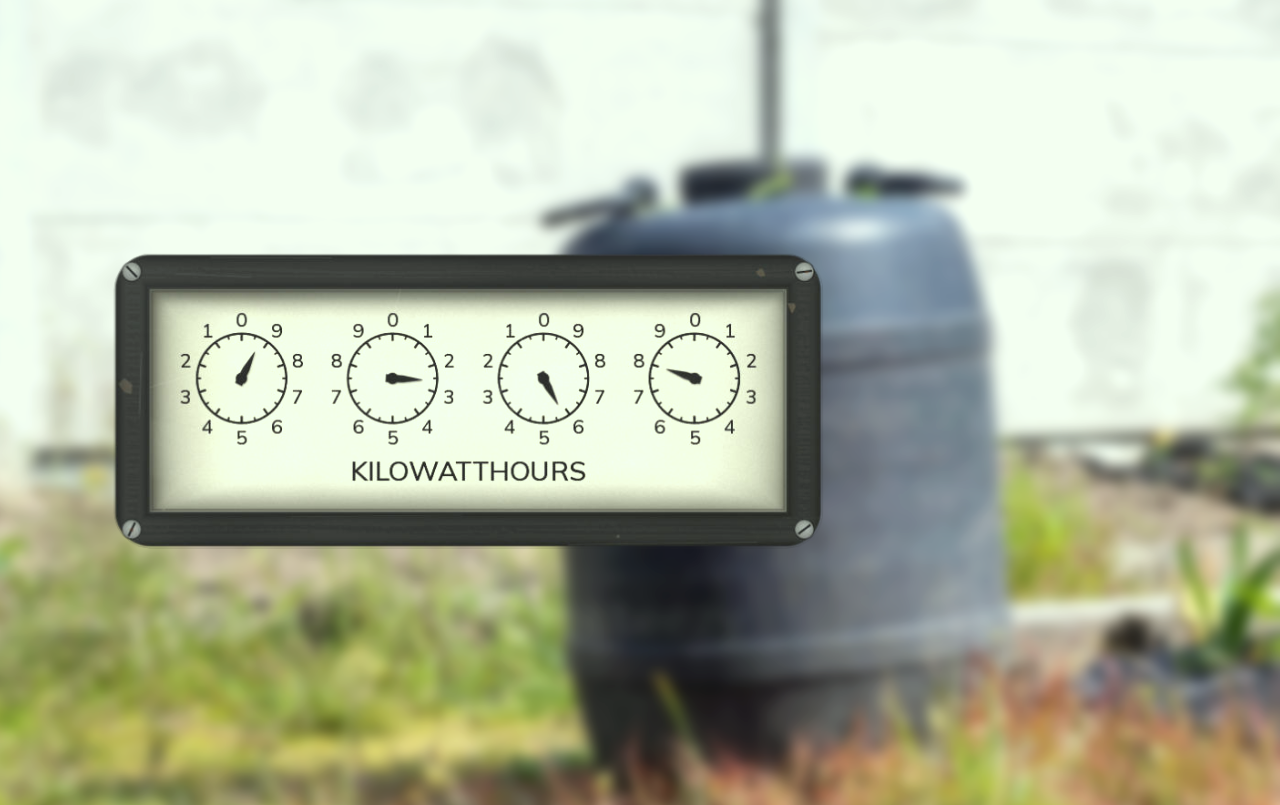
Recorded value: 9258 kWh
